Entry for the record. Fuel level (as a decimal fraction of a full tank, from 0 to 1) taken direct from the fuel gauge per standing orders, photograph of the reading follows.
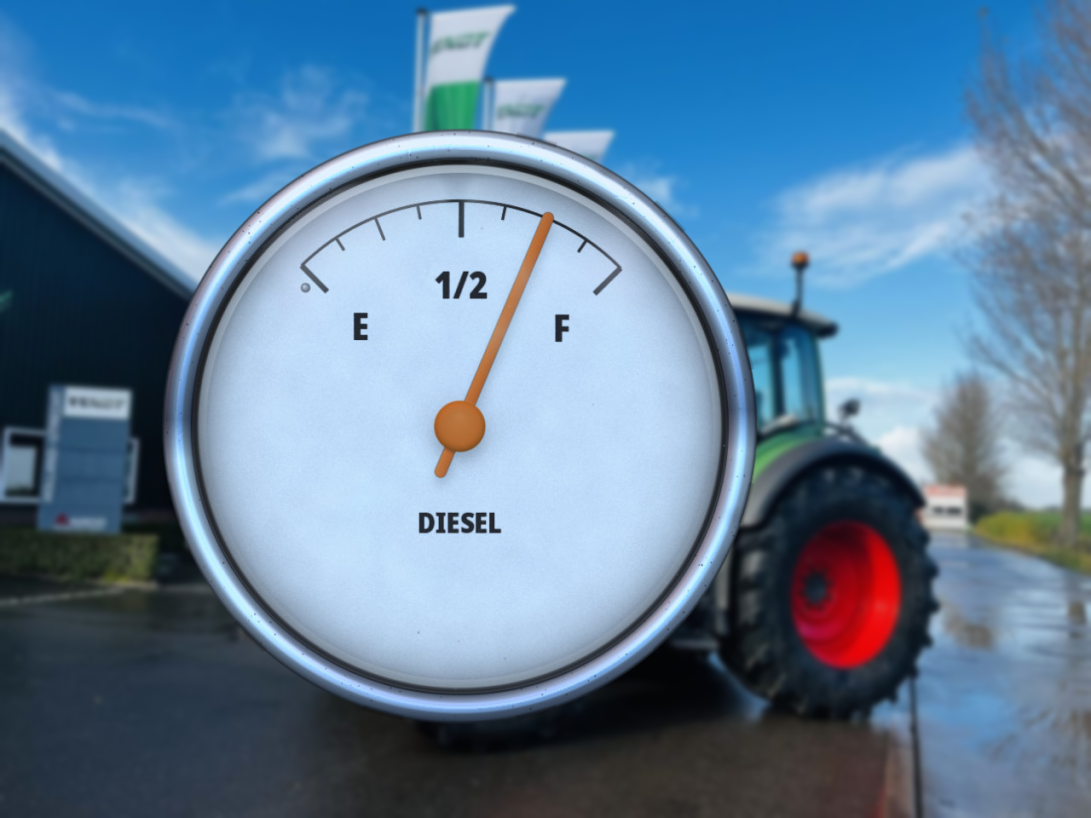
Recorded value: 0.75
